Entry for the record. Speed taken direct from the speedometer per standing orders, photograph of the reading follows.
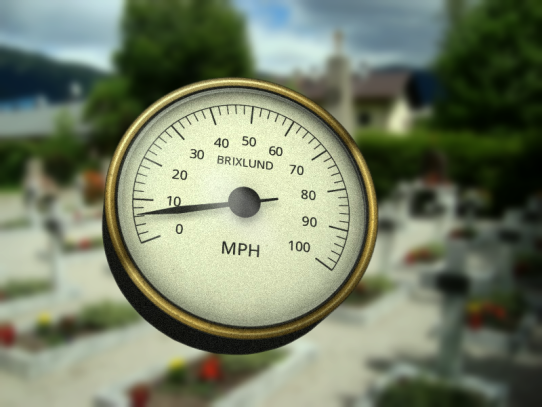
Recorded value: 6 mph
